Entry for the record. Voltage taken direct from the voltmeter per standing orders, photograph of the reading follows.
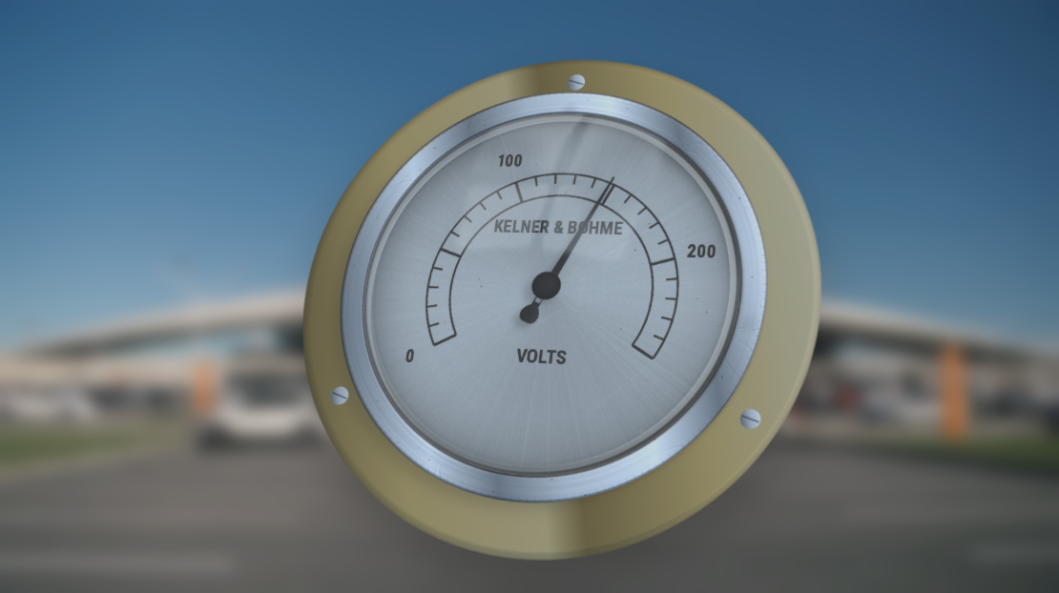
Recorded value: 150 V
